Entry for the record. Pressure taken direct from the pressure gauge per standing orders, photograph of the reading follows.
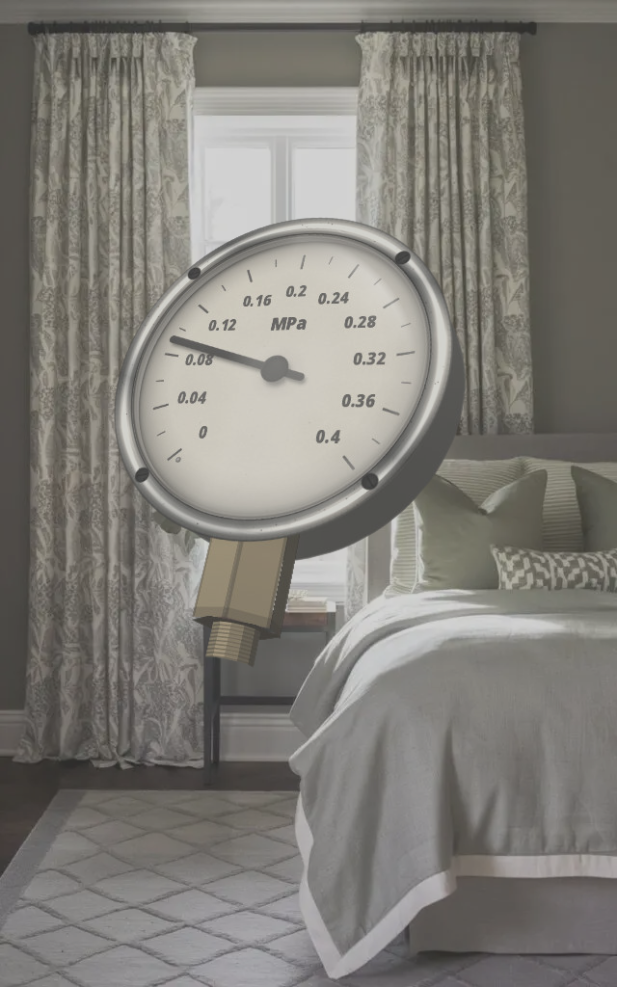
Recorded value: 0.09 MPa
